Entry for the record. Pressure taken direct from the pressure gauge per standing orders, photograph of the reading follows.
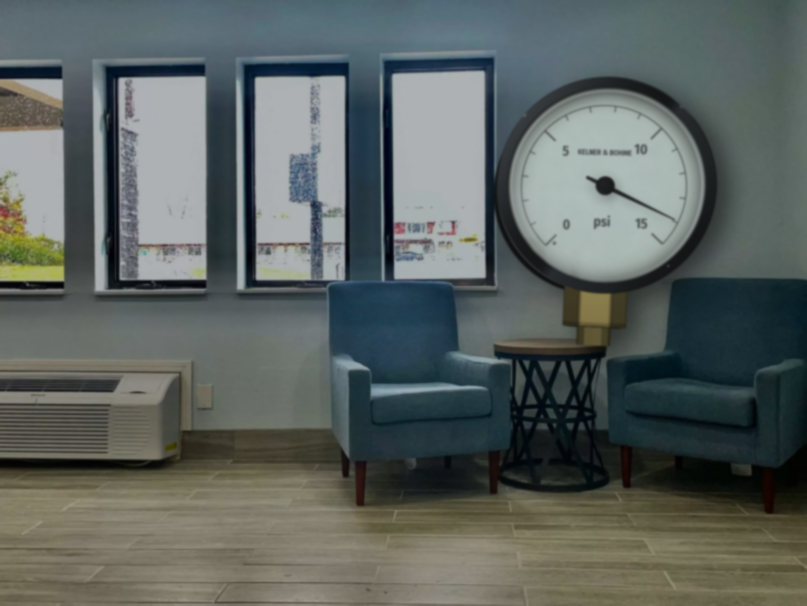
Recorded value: 14 psi
